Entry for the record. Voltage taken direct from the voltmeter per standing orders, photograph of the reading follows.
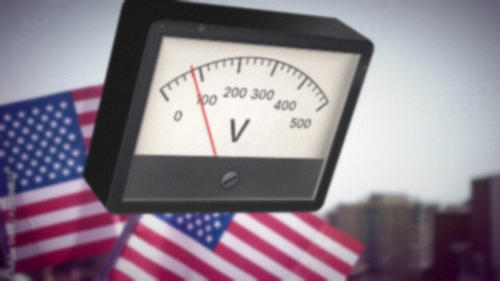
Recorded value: 80 V
